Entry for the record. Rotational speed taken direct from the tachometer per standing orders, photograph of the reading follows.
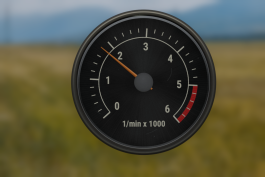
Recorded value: 1800 rpm
